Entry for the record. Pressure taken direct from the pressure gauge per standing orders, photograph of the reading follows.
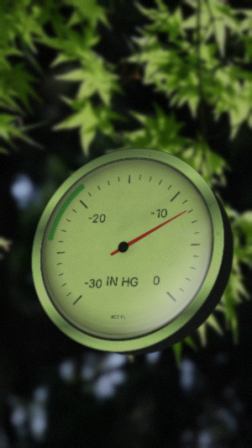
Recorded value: -8 inHg
